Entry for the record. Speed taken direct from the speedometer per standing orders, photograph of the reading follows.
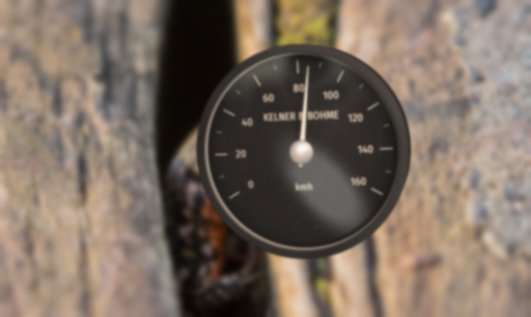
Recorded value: 85 km/h
